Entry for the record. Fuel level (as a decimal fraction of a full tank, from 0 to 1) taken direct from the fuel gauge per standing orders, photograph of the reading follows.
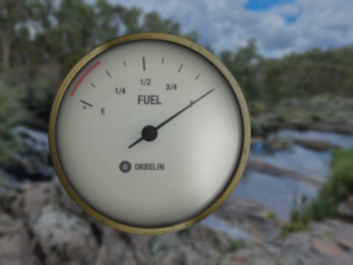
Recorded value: 1
